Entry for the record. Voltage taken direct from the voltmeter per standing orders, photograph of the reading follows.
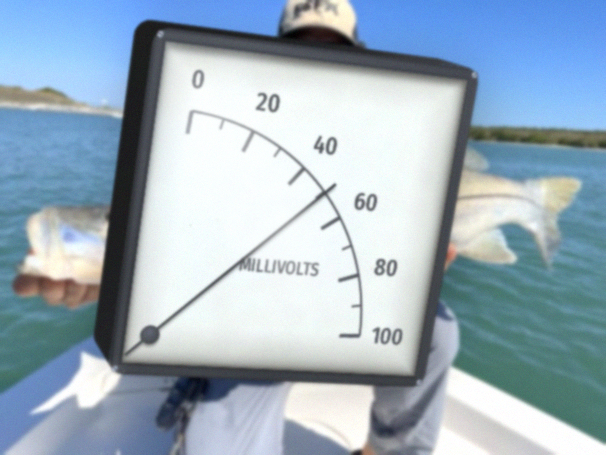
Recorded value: 50 mV
